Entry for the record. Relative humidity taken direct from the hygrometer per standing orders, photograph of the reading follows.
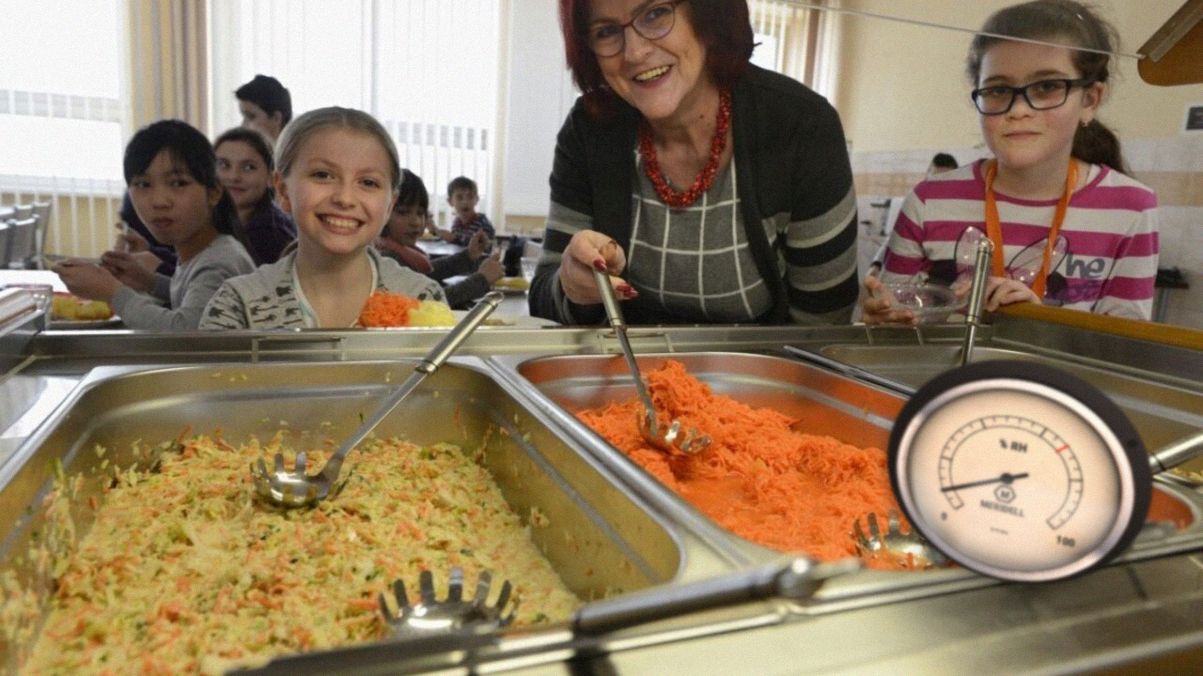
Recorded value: 8 %
